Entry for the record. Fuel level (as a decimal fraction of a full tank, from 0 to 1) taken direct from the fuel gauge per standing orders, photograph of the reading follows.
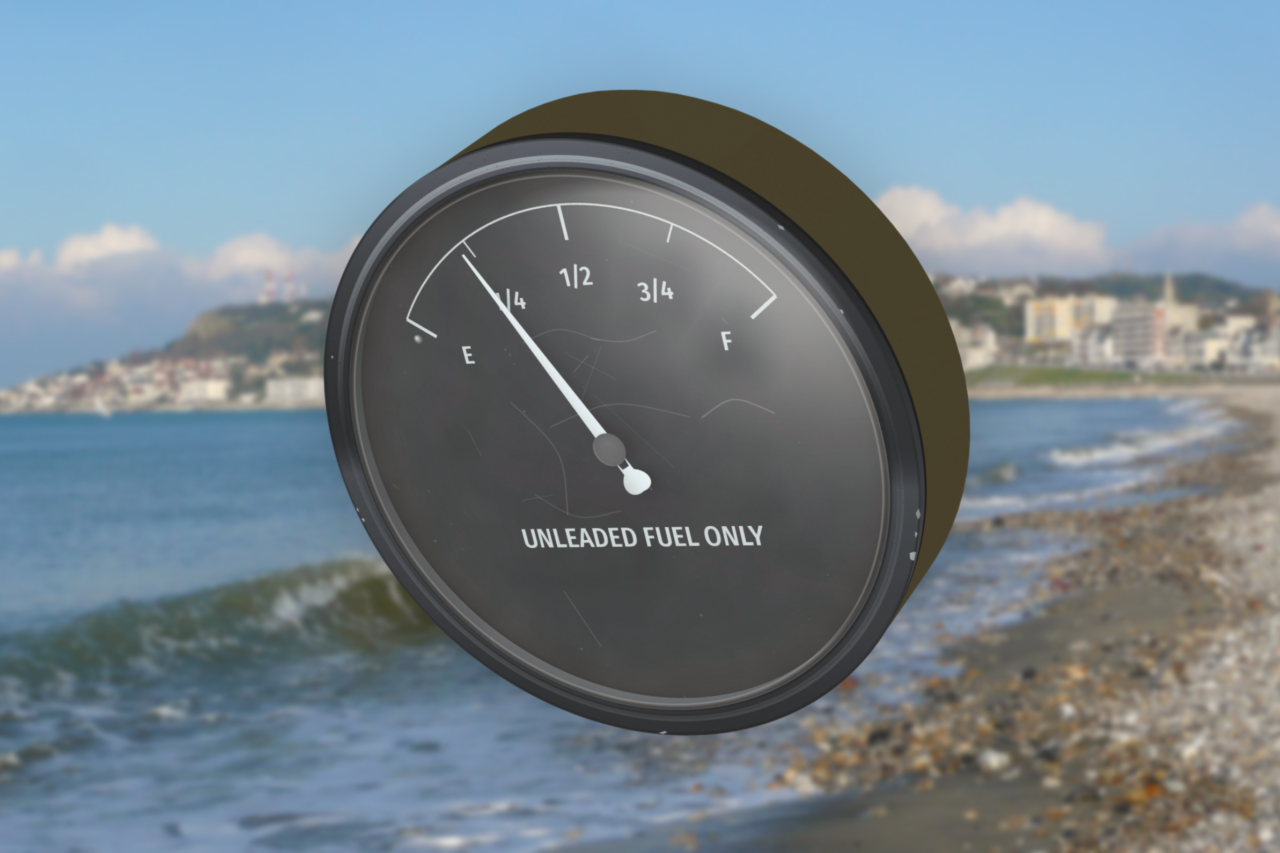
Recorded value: 0.25
